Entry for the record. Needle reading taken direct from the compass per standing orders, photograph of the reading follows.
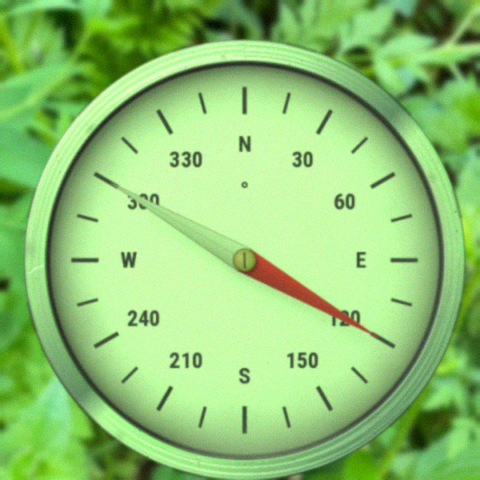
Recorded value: 120 °
